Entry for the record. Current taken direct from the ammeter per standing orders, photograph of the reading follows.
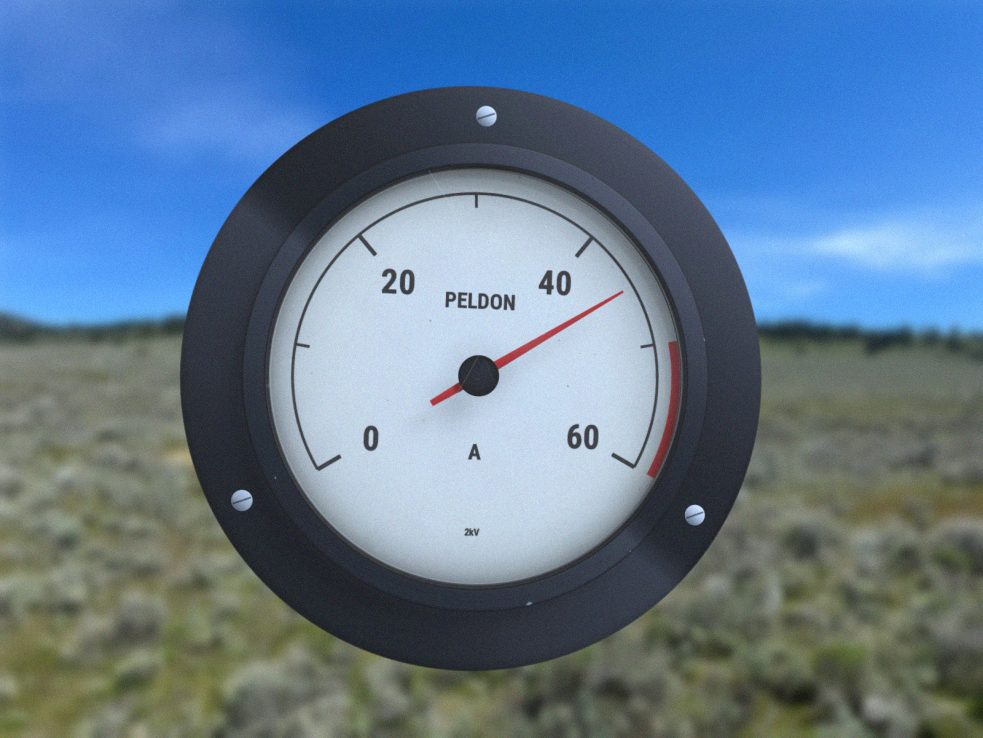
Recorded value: 45 A
